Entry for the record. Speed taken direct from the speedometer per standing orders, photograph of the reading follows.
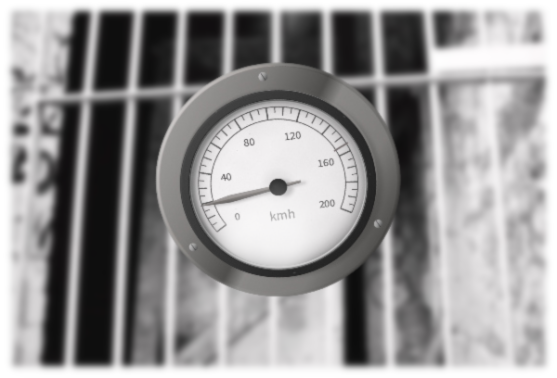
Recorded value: 20 km/h
